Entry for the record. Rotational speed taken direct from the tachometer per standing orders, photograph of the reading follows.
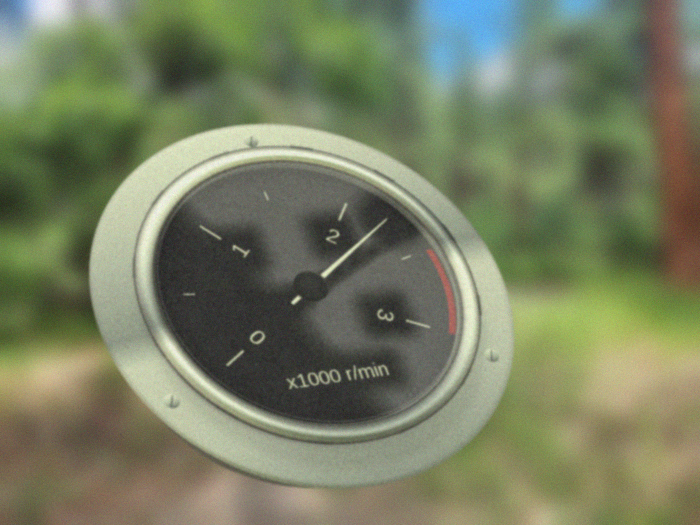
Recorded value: 2250 rpm
